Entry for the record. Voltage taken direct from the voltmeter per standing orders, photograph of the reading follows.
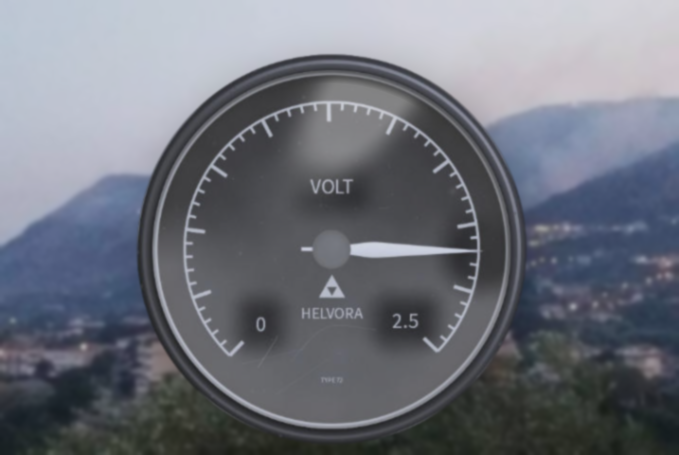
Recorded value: 2.1 V
